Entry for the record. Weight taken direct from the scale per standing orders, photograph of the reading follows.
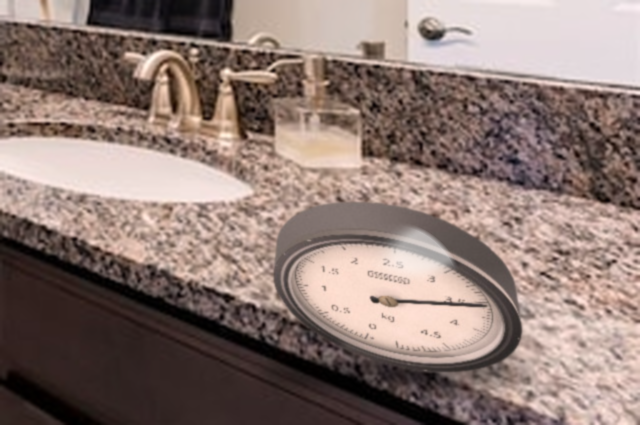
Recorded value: 3.5 kg
